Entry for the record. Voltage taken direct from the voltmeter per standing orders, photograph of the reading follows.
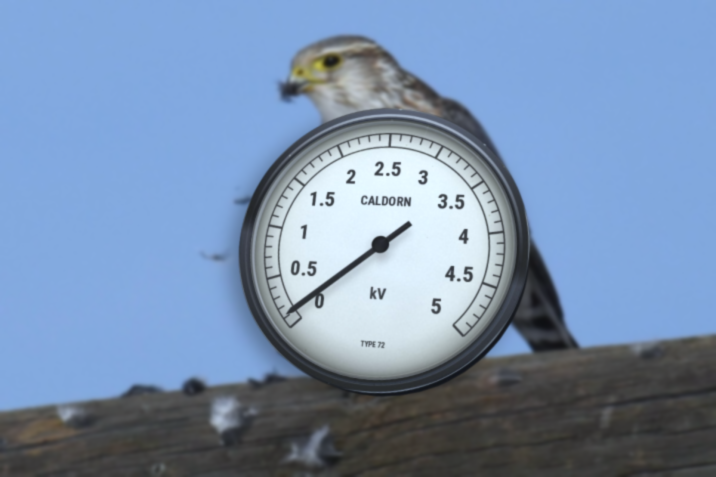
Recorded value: 0.1 kV
